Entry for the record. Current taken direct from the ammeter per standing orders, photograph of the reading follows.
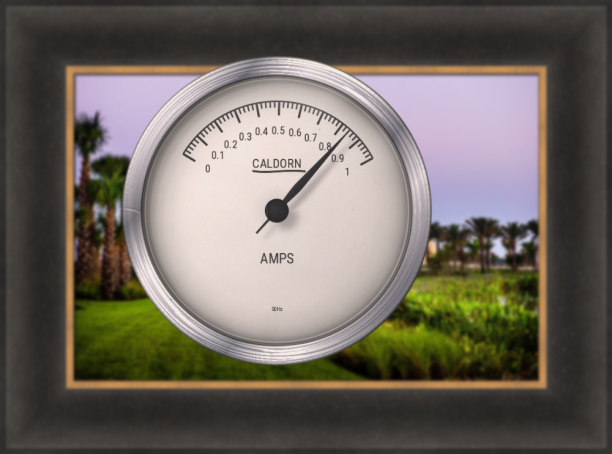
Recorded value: 0.84 A
